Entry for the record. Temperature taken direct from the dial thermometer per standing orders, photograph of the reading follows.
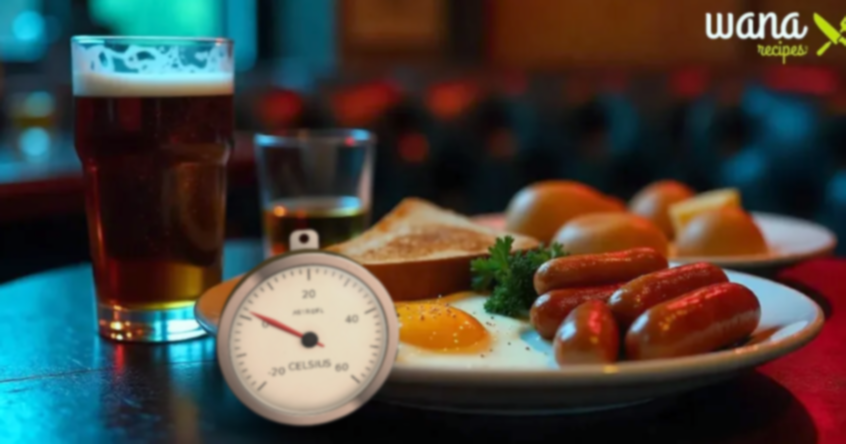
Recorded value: 2 °C
